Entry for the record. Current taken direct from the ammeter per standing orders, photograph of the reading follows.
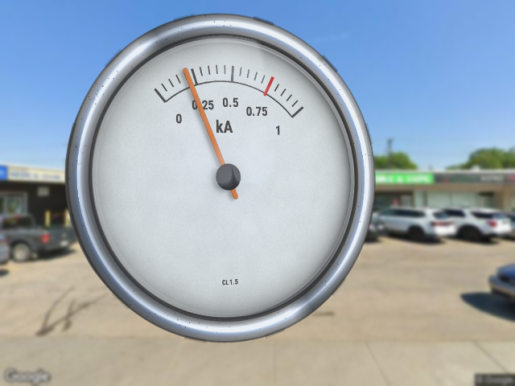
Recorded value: 0.2 kA
